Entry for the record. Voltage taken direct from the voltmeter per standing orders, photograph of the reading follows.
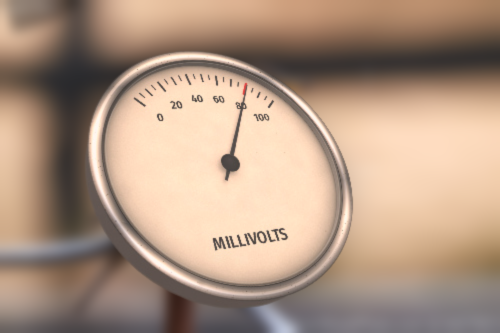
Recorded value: 80 mV
